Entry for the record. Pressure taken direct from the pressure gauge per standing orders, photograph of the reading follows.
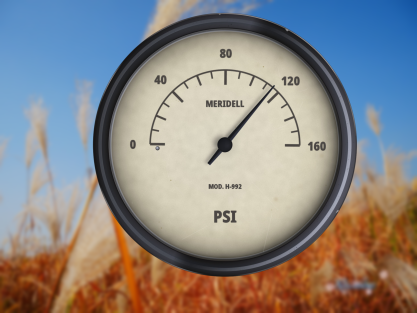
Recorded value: 115 psi
